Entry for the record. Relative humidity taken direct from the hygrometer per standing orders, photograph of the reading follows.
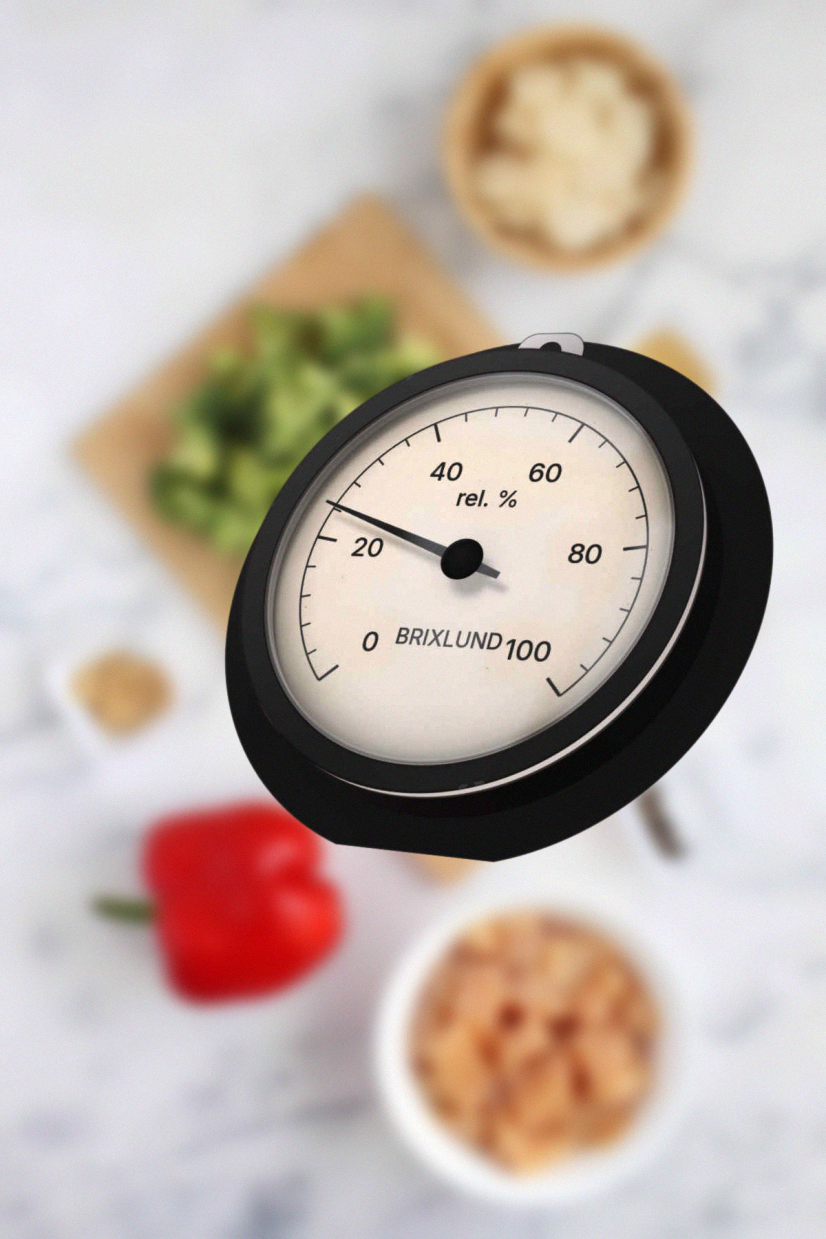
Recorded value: 24 %
